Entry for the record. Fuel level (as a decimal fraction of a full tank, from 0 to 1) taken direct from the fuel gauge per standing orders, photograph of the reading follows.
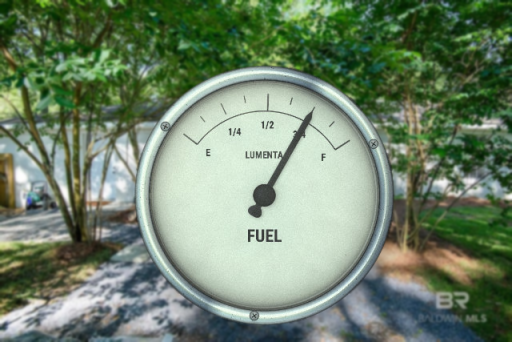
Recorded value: 0.75
